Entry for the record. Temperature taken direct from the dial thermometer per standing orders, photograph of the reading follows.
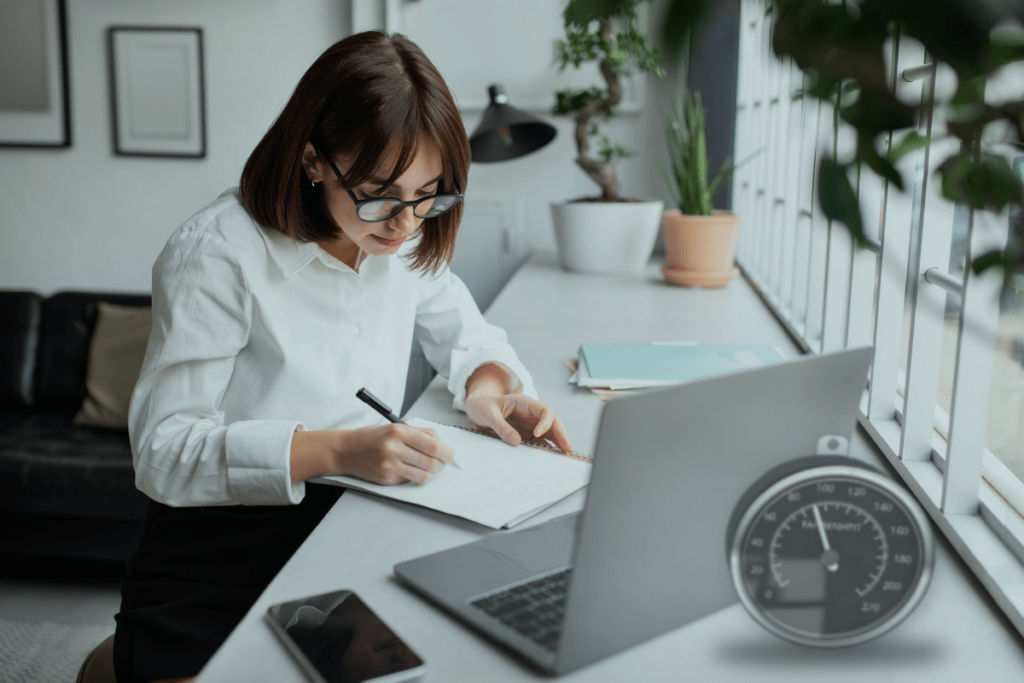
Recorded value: 90 °F
